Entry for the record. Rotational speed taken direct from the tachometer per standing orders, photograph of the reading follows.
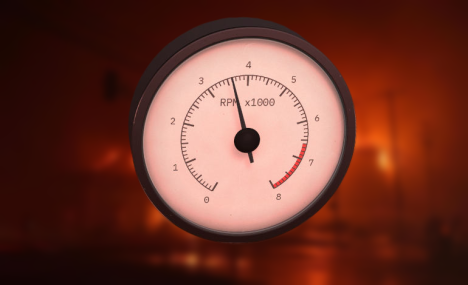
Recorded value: 3600 rpm
